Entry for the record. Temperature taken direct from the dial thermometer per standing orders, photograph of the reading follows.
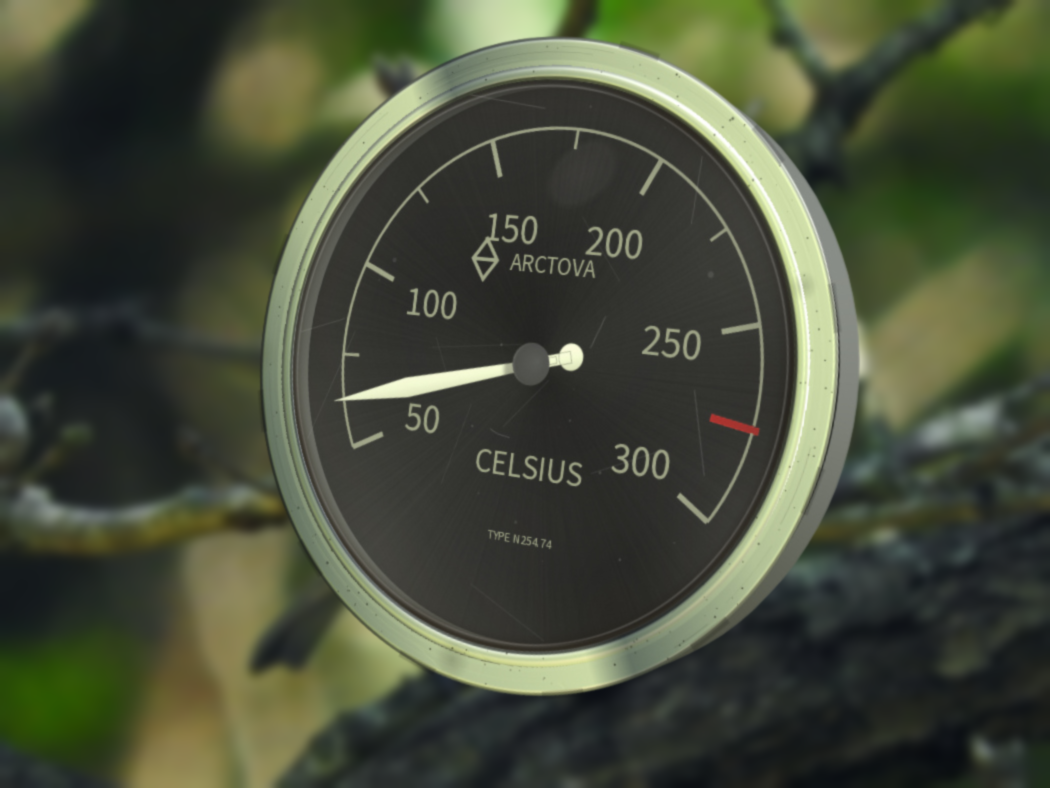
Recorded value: 62.5 °C
